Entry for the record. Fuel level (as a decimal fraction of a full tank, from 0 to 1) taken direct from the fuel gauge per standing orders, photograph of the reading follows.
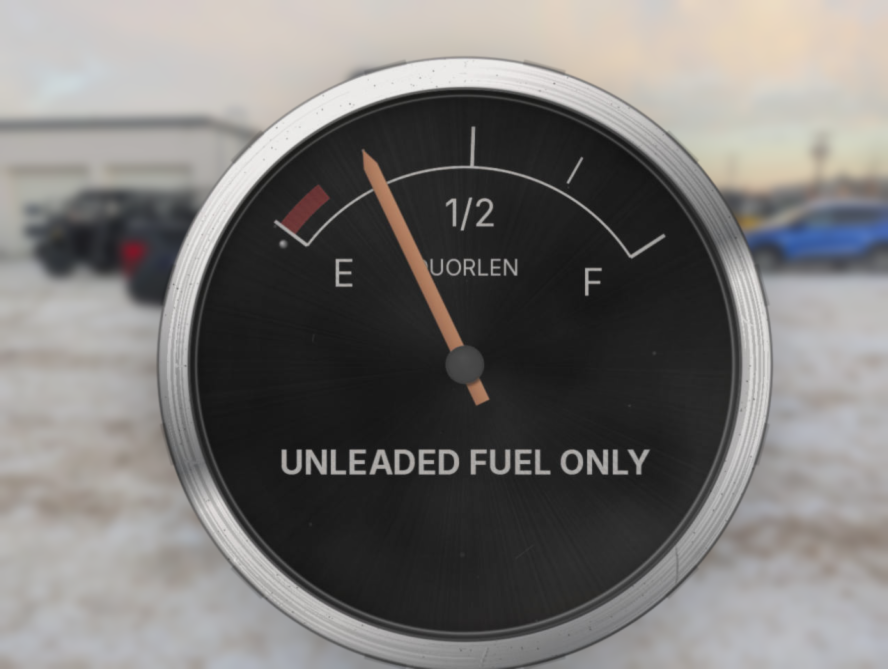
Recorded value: 0.25
